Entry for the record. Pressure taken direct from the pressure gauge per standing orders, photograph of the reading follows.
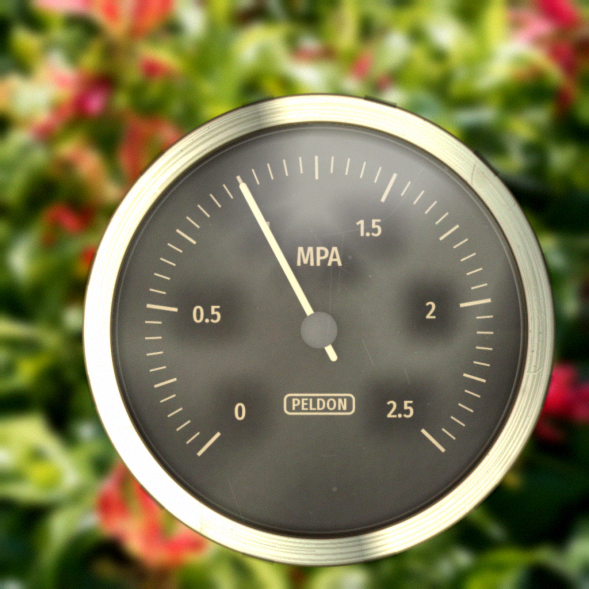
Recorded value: 1 MPa
